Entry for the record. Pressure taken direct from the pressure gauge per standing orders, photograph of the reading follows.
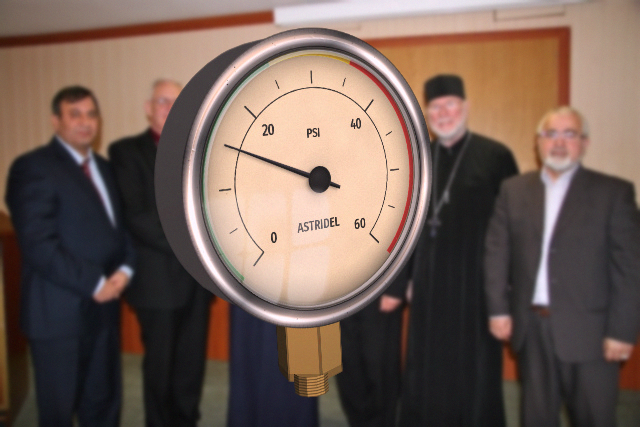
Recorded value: 15 psi
